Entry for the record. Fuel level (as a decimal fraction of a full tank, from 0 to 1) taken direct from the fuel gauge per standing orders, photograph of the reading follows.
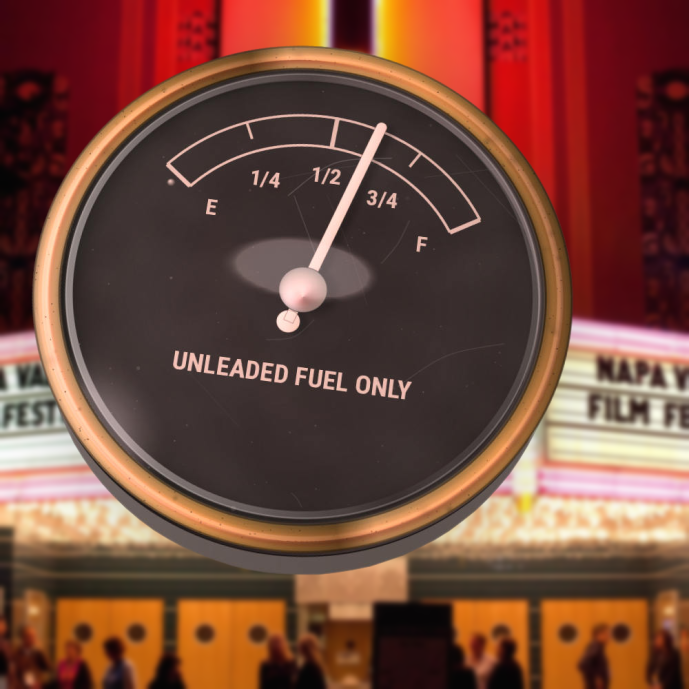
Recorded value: 0.625
